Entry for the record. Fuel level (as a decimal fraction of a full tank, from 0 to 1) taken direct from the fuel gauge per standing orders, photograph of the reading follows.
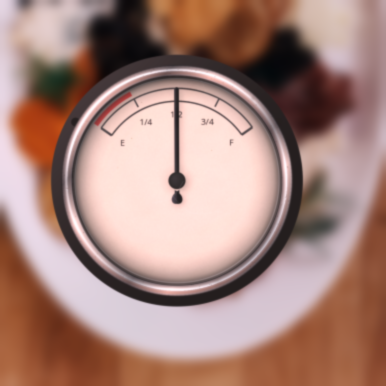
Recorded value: 0.5
